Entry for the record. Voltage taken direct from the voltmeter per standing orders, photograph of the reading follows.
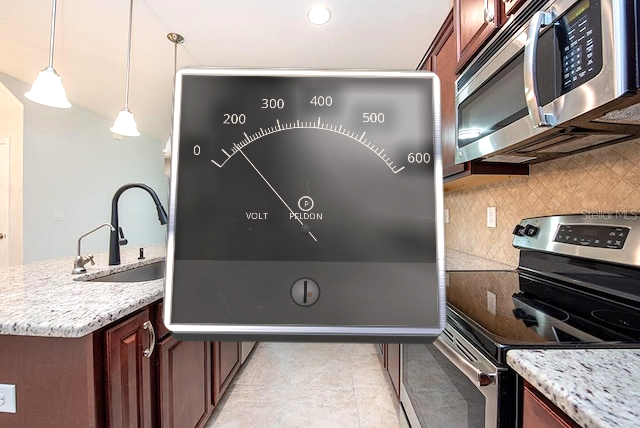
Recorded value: 150 V
